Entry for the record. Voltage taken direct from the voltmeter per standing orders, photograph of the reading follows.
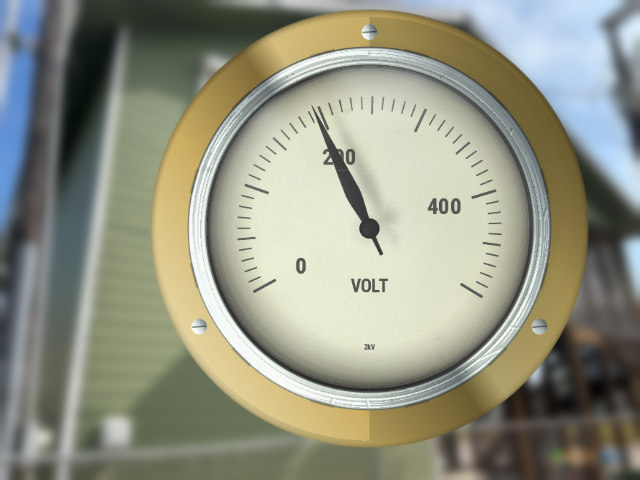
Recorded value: 195 V
